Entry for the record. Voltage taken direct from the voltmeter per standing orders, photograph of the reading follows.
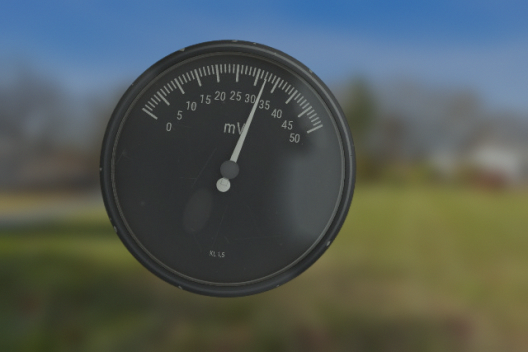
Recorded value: 32 mV
